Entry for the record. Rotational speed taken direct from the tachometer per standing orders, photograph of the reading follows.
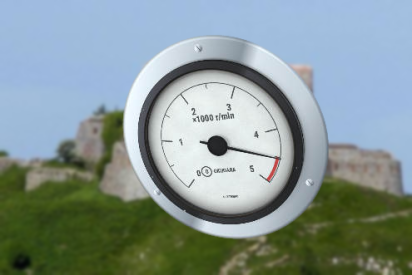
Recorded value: 4500 rpm
